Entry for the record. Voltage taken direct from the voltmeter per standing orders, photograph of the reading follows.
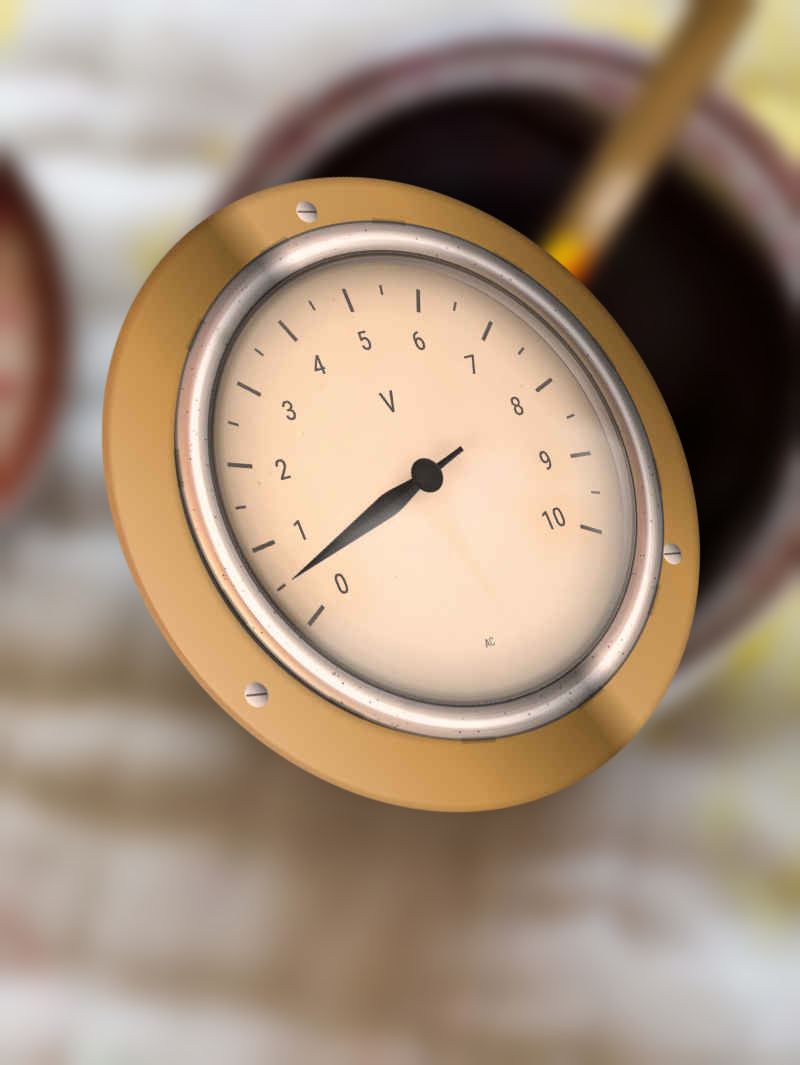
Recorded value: 0.5 V
